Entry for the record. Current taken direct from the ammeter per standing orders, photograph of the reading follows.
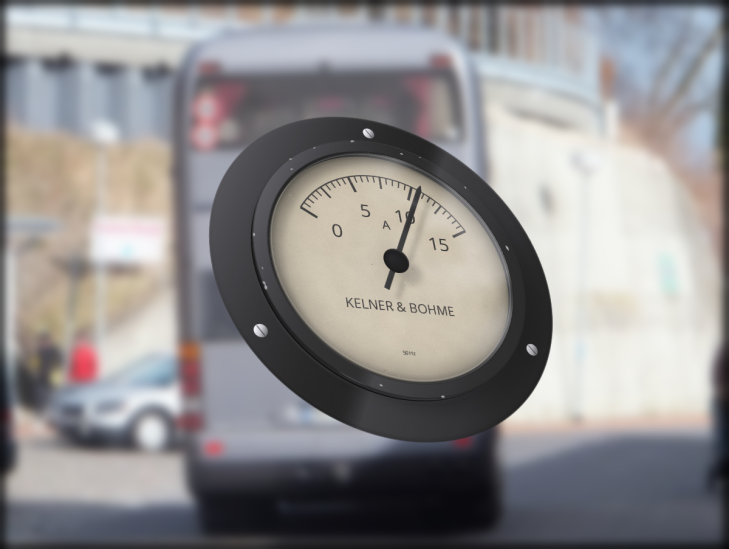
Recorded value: 10.5 A
